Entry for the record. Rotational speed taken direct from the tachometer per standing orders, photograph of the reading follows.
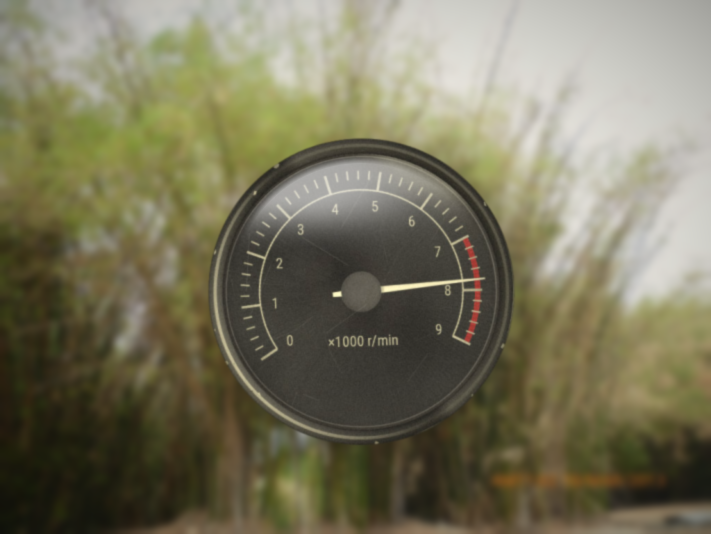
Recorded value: 7800 rpm
